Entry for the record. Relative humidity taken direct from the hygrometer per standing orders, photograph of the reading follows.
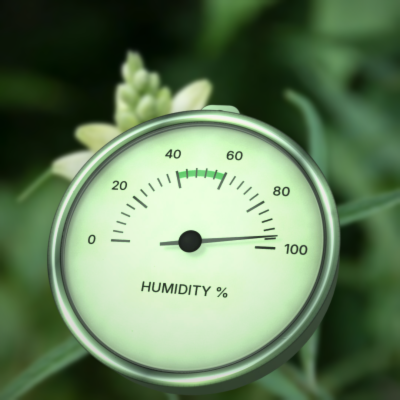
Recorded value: 96 %
